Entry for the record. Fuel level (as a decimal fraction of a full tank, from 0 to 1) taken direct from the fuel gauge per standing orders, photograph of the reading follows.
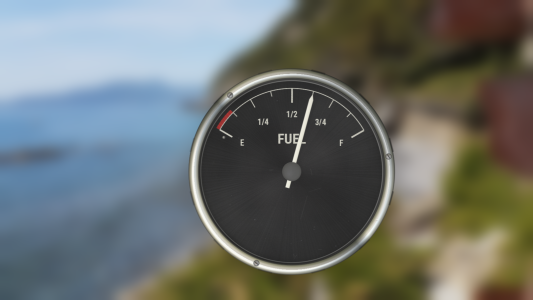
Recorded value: 0.625
